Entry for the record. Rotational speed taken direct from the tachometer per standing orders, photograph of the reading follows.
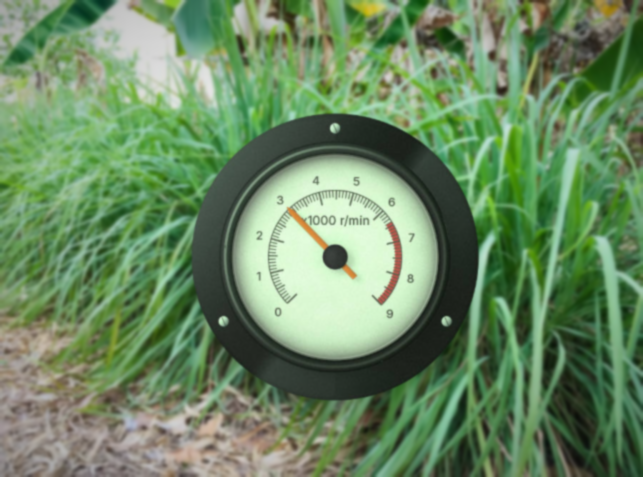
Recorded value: 3000 rpm
